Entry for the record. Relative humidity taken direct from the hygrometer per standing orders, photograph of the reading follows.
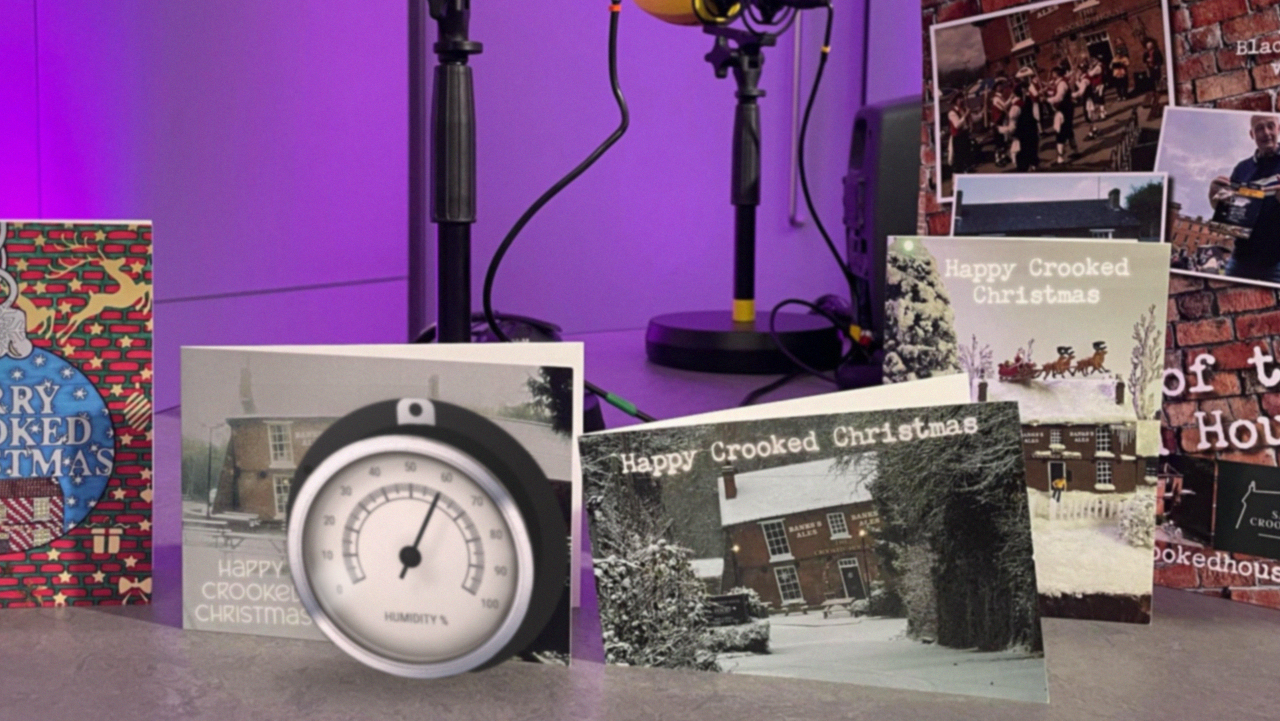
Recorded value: 60 %
